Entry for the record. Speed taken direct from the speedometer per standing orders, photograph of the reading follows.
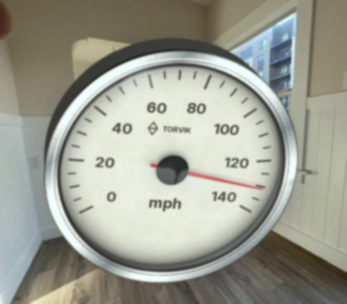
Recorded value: 130 mph
